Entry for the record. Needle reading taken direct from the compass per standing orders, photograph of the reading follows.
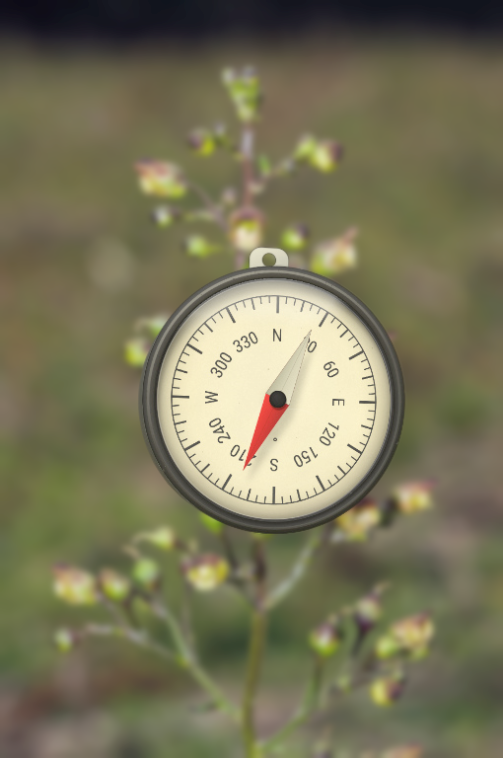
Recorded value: 205 °
